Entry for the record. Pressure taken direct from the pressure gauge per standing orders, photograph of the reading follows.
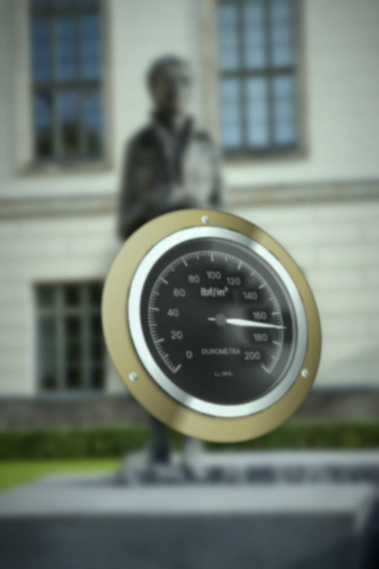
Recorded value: 170 psi
